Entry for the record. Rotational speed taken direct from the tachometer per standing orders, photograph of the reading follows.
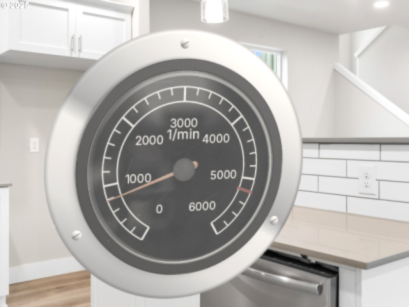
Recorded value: 800 rpm
